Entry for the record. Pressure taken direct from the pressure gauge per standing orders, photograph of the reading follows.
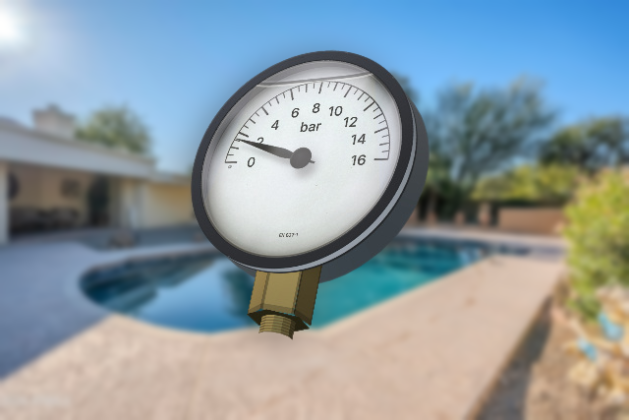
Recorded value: 1.5 bar
